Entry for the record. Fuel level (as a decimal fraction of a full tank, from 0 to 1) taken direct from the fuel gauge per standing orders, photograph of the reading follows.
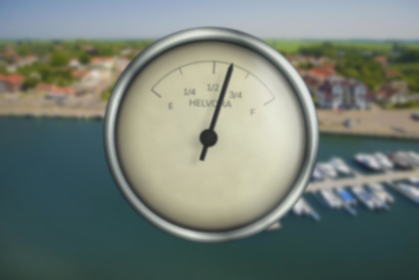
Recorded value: 0.625
